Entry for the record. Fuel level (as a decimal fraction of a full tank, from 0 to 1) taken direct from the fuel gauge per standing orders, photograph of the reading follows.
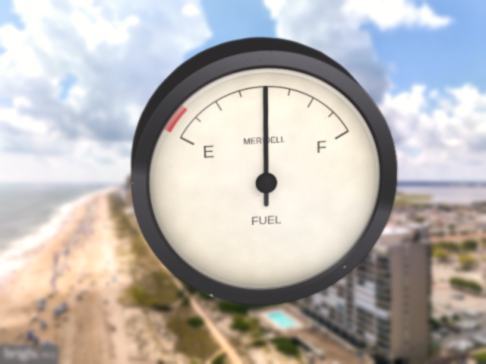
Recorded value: 0.5
